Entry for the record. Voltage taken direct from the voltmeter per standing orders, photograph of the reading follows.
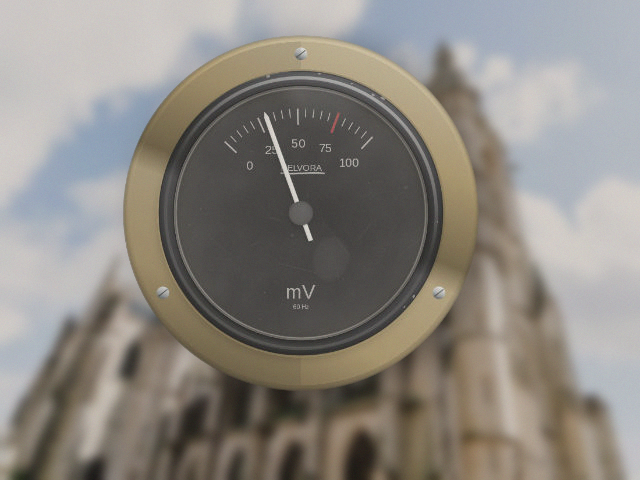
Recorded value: 30 mV
